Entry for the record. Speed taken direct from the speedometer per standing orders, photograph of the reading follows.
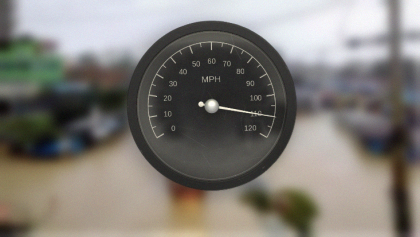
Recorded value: 110 mph
